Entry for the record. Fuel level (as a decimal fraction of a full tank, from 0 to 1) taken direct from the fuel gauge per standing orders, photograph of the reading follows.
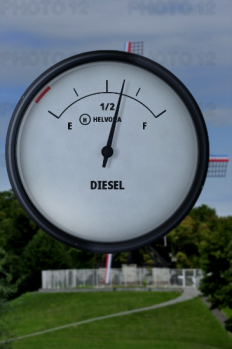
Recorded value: 0.625
